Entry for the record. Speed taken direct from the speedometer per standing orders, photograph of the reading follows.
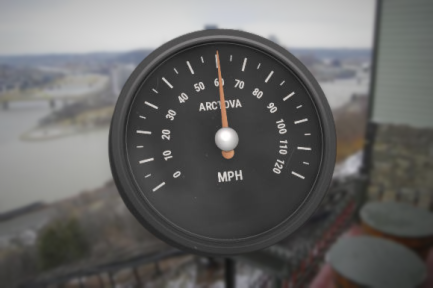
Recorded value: 60 mph
